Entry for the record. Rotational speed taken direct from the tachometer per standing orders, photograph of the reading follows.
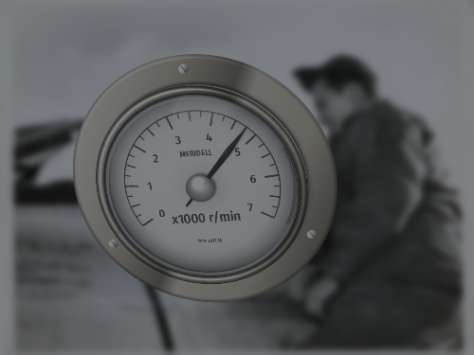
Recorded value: 4750 rpm
